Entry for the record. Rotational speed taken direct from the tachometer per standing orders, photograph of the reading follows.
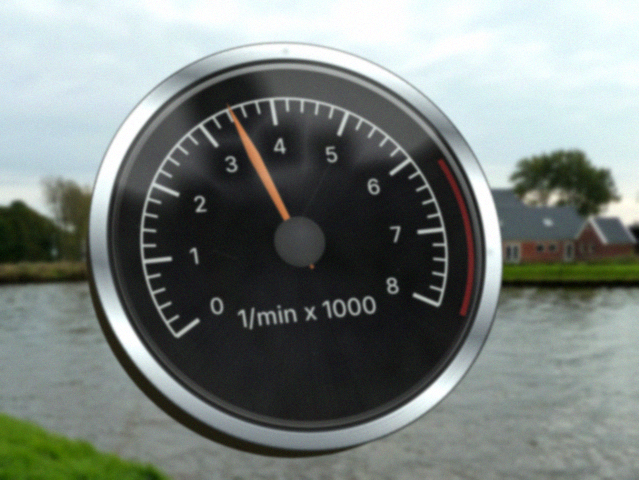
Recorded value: 3400 rpm
